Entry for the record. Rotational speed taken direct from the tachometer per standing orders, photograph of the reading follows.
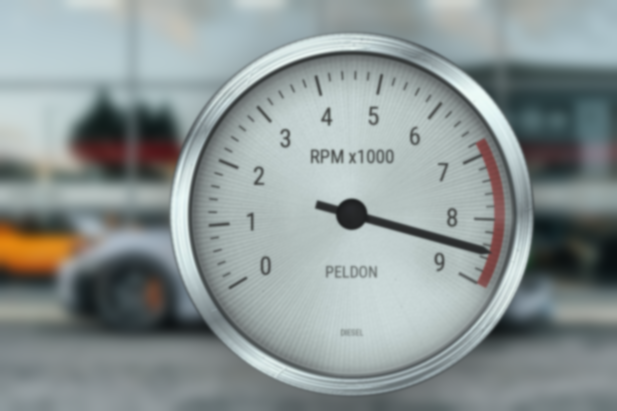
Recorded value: 8500 rpm
